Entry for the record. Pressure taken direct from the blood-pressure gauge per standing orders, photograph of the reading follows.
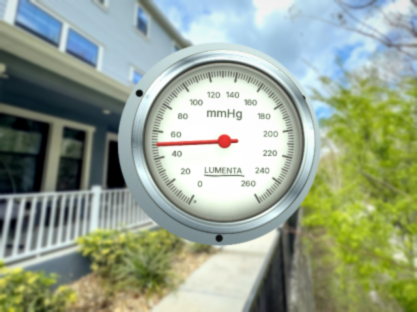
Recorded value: 50 mmHg
